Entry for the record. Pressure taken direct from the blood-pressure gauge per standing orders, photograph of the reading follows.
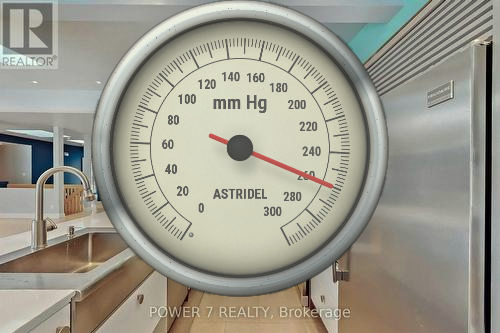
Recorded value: 260 mmHg
